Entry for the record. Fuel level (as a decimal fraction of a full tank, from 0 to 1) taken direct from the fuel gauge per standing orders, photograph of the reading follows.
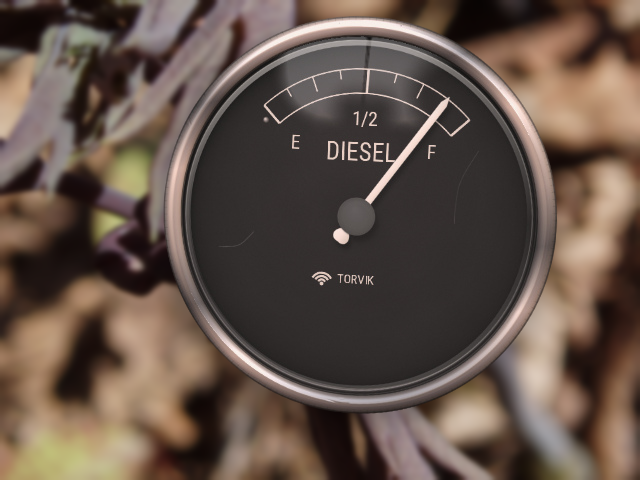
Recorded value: 0.875
